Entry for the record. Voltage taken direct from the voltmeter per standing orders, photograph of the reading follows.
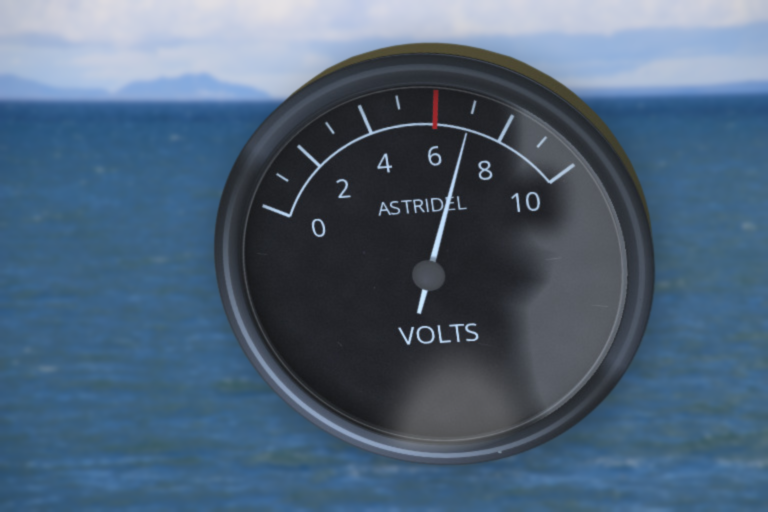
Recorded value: 7 V
